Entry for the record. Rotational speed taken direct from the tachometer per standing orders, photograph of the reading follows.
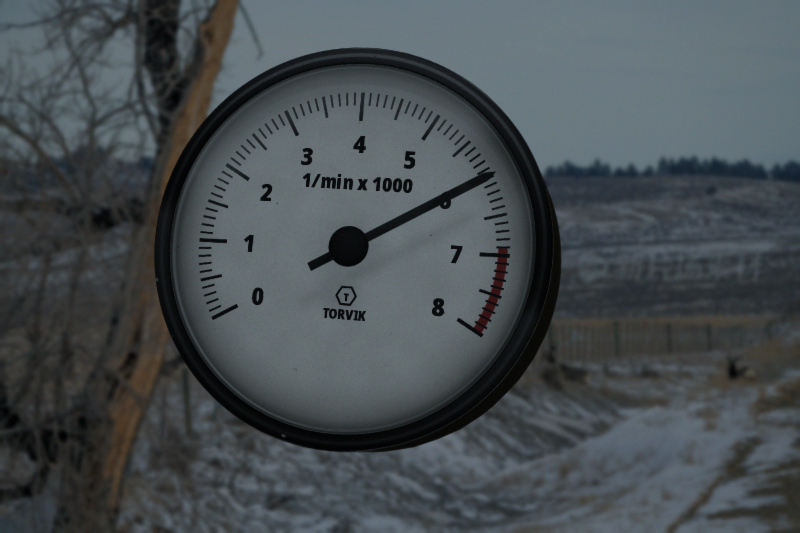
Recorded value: 6000 rpm
